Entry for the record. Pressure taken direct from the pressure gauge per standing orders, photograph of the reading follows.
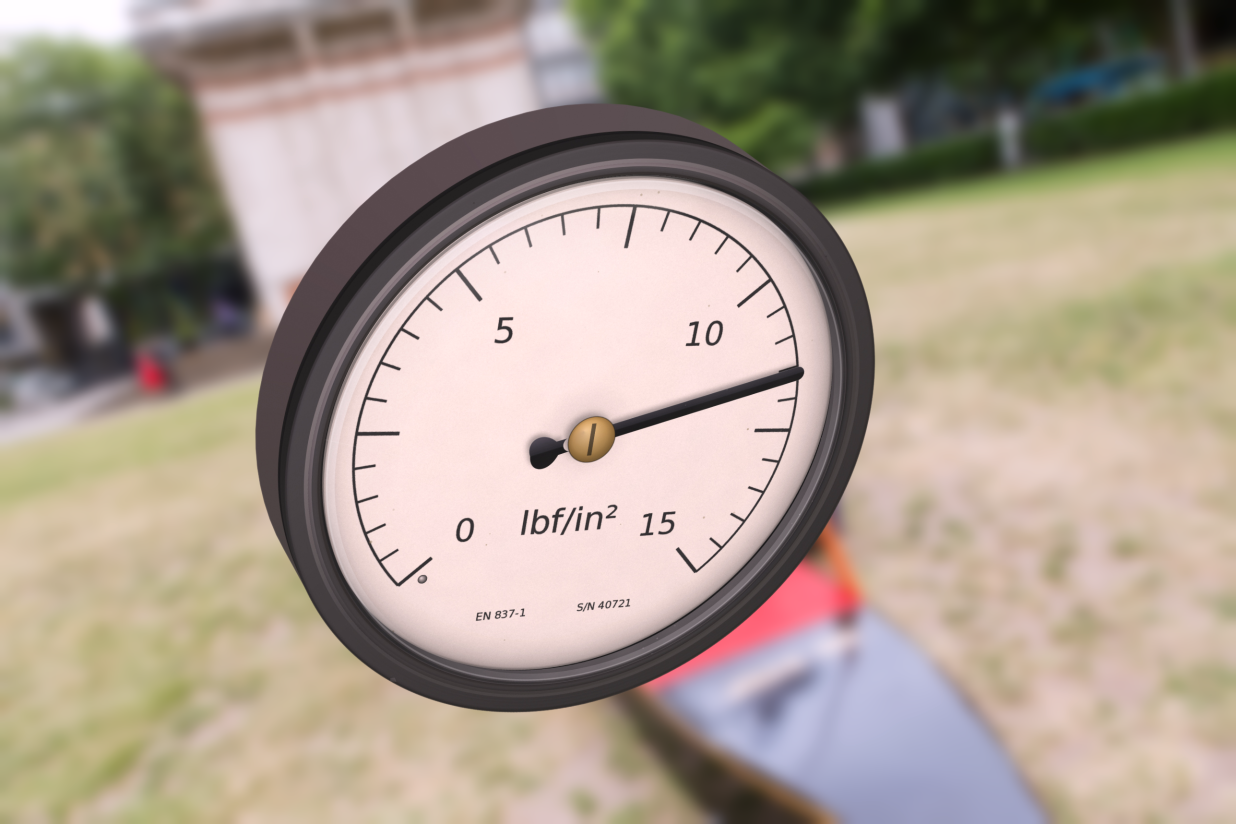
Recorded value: 11.5 psi
